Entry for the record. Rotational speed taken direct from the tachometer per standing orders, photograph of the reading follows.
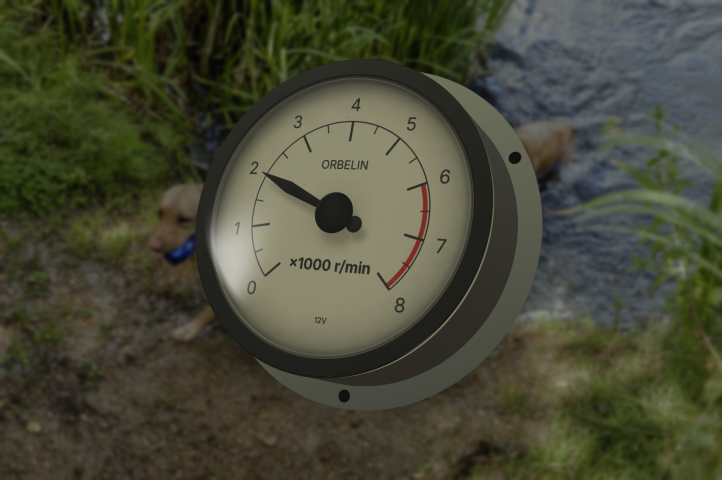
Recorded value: 2000 rpm
